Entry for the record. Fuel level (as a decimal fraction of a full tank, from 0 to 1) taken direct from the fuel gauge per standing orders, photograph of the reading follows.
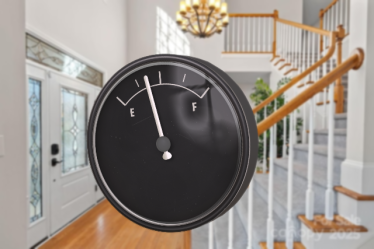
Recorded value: 0.375
